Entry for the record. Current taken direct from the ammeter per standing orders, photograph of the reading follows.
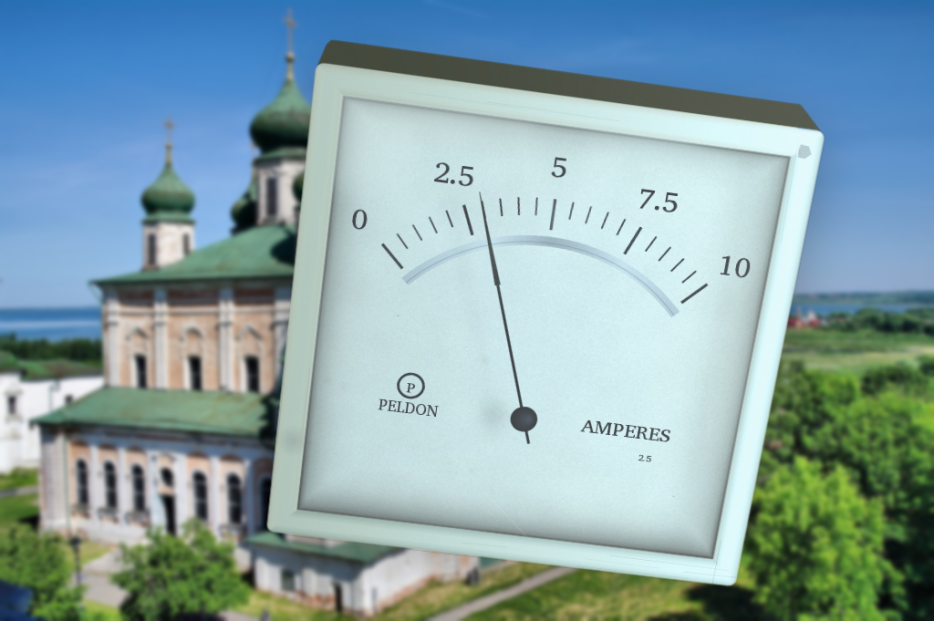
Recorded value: 3 A
